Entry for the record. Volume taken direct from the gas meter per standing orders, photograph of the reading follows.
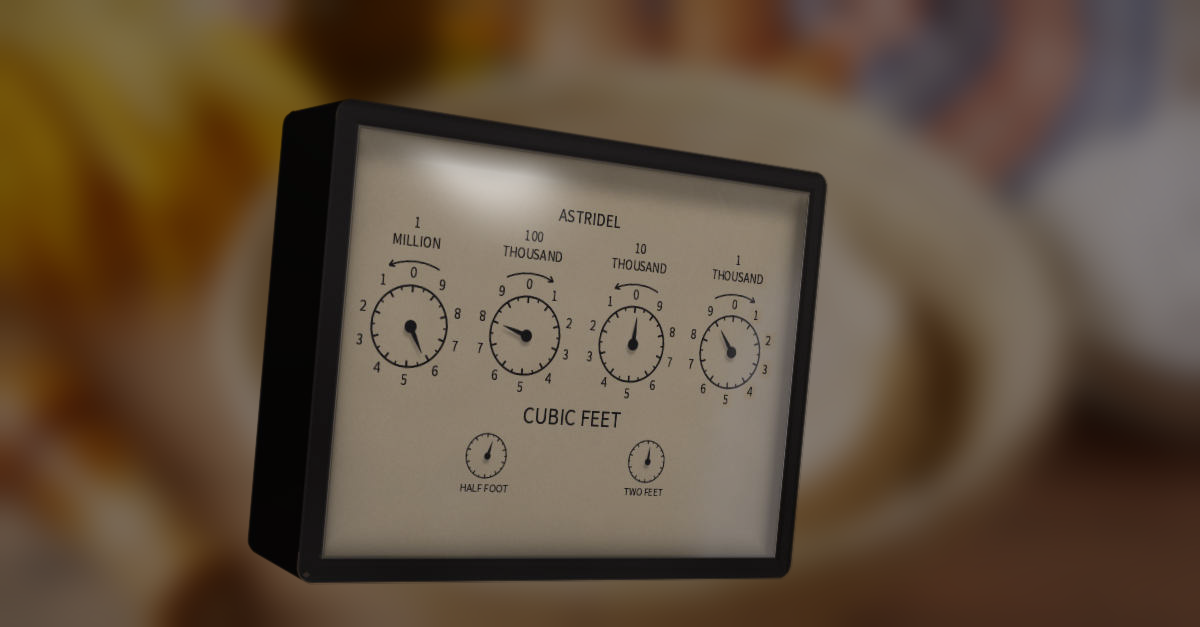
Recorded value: 579900 ft³
